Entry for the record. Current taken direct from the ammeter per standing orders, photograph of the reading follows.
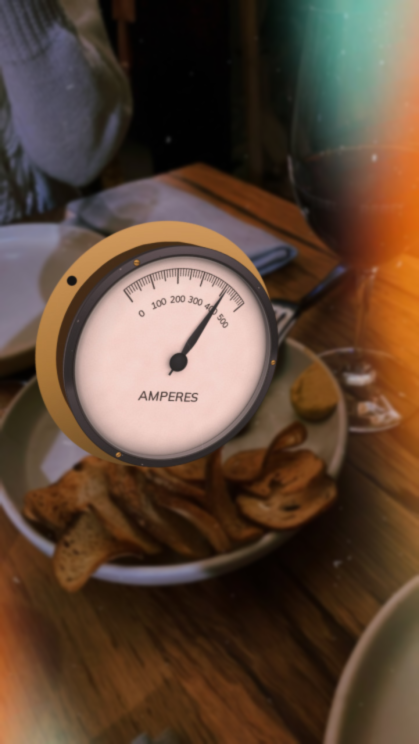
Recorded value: 400 A
